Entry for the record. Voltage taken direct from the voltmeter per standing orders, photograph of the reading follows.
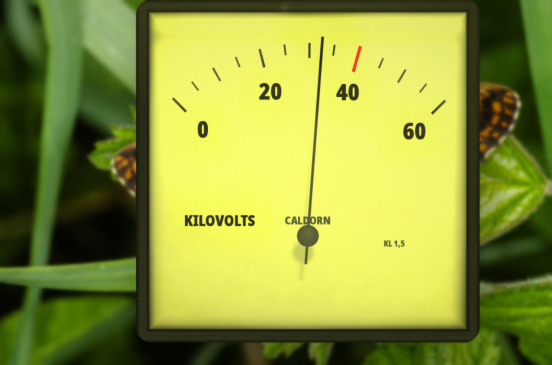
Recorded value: 32.5 kV
